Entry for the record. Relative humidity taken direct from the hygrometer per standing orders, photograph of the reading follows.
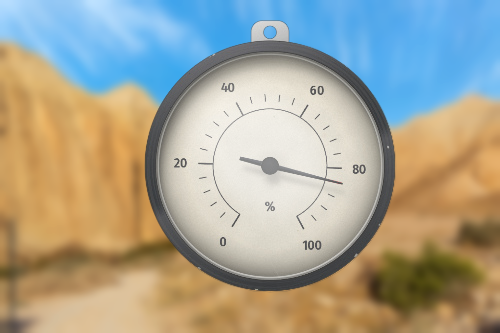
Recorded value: 84 %
